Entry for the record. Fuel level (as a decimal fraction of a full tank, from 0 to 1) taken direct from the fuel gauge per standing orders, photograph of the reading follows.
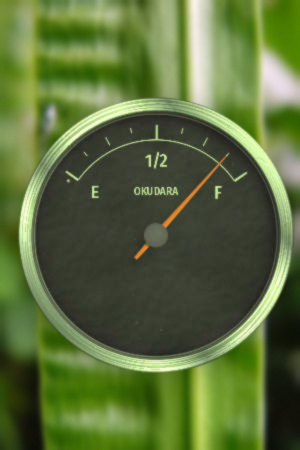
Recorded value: 0.875
